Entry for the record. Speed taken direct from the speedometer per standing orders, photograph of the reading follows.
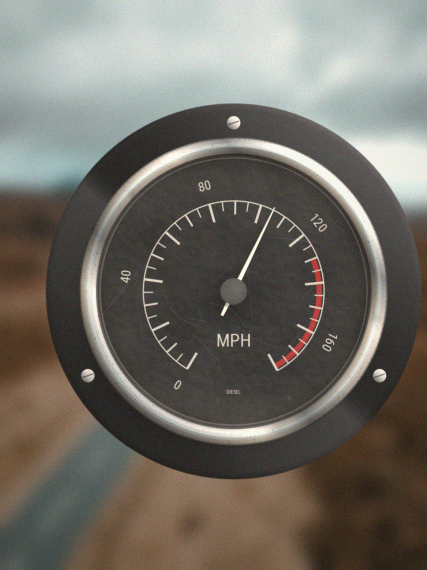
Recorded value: 105 mph
